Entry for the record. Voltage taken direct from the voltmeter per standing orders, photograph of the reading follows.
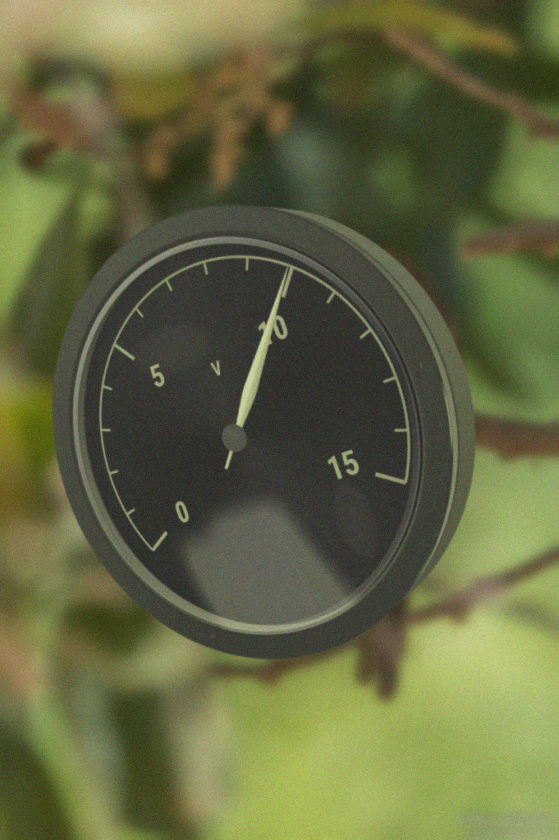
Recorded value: 10 V
